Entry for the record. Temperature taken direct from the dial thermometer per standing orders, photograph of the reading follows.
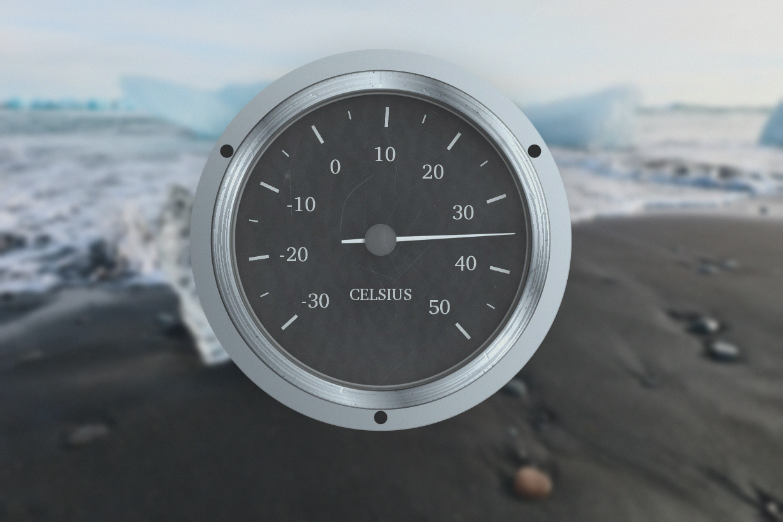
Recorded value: 35 °C
